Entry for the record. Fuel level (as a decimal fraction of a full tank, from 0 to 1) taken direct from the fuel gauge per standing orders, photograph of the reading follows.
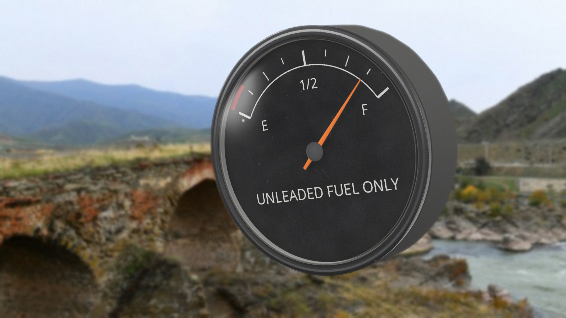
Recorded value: 0.875
